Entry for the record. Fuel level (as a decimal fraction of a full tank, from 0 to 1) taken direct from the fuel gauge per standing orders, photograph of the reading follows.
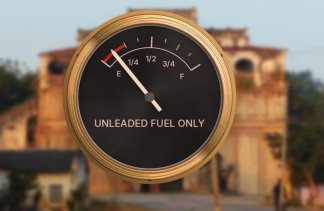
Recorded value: 0.125
